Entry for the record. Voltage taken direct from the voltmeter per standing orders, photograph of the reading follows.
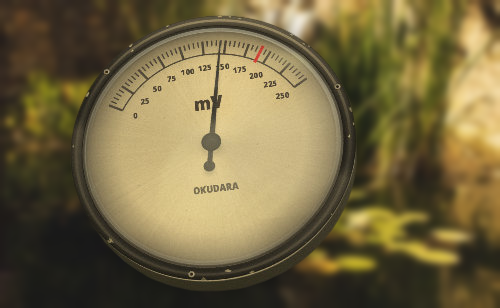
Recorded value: 145 mV
